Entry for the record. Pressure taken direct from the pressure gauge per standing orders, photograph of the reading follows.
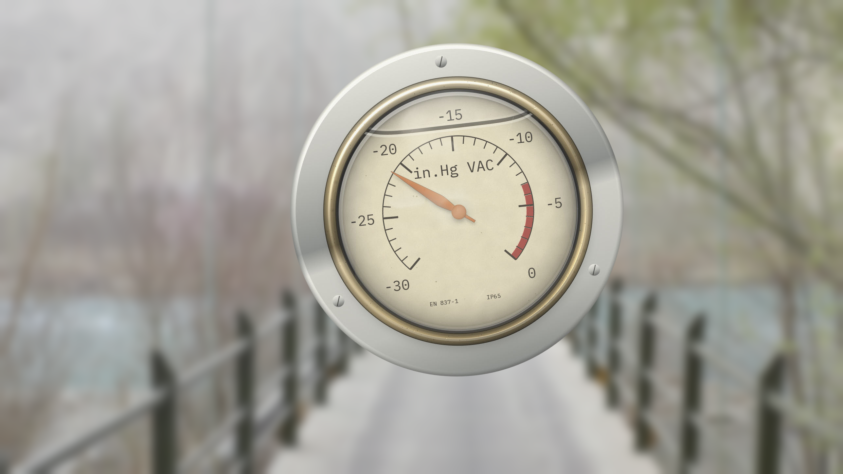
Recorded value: -21 inHg
